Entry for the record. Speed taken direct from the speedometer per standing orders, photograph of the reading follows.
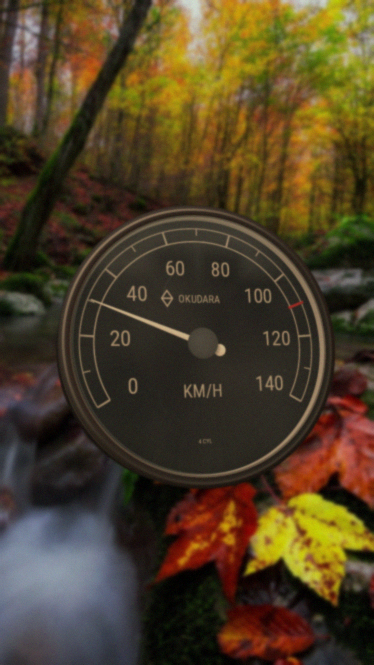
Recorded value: 30 km/h
